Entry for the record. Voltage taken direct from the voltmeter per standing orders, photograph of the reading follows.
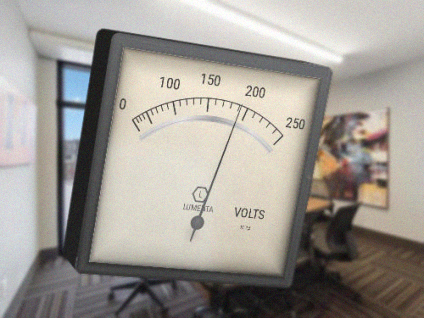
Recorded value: 190 V
